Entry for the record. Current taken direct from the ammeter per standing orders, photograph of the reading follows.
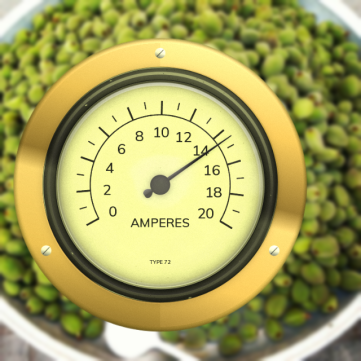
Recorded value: 14.5 A
